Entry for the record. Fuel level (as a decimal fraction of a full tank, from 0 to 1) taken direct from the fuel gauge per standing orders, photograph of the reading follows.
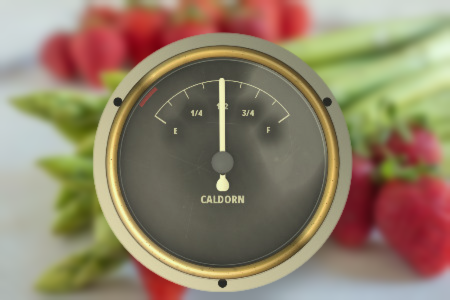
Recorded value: 0.5
